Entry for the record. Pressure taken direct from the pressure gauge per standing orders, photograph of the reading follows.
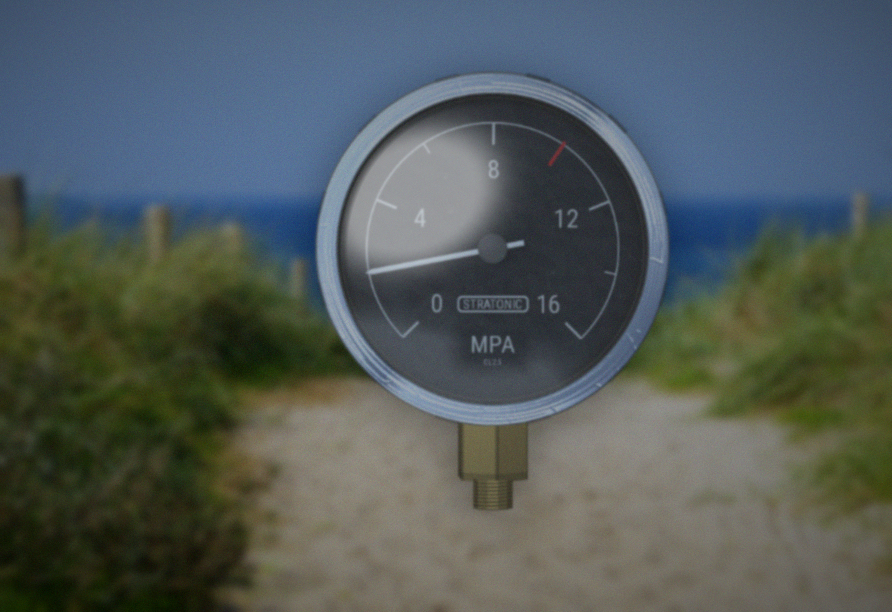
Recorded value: 2 MPa
